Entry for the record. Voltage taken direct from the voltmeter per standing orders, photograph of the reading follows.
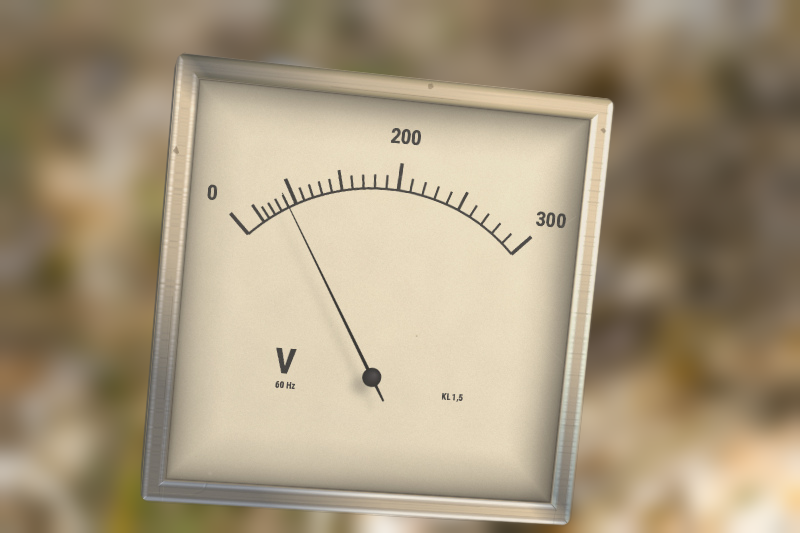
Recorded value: 90 V
